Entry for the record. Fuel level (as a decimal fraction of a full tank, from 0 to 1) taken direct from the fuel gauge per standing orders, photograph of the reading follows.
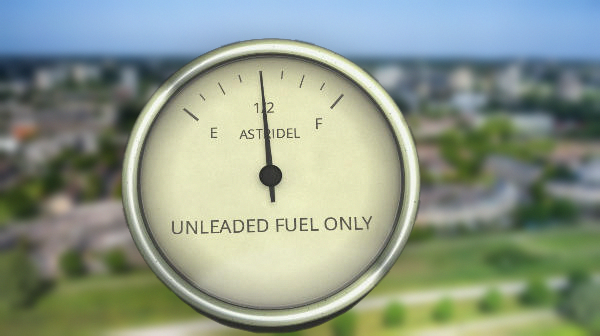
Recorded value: 0.5
